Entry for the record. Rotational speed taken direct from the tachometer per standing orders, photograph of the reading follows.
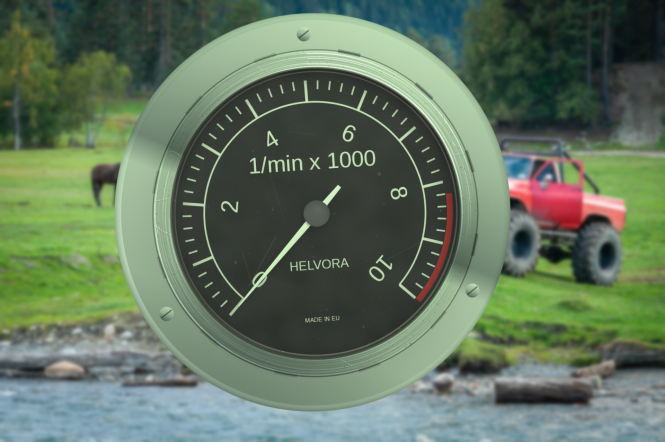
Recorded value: 0 rpm
